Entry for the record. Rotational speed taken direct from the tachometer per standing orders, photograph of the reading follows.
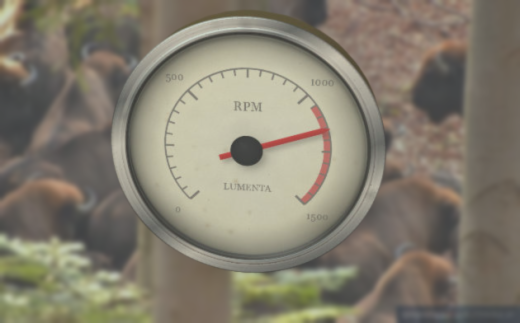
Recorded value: 1150 rpm
